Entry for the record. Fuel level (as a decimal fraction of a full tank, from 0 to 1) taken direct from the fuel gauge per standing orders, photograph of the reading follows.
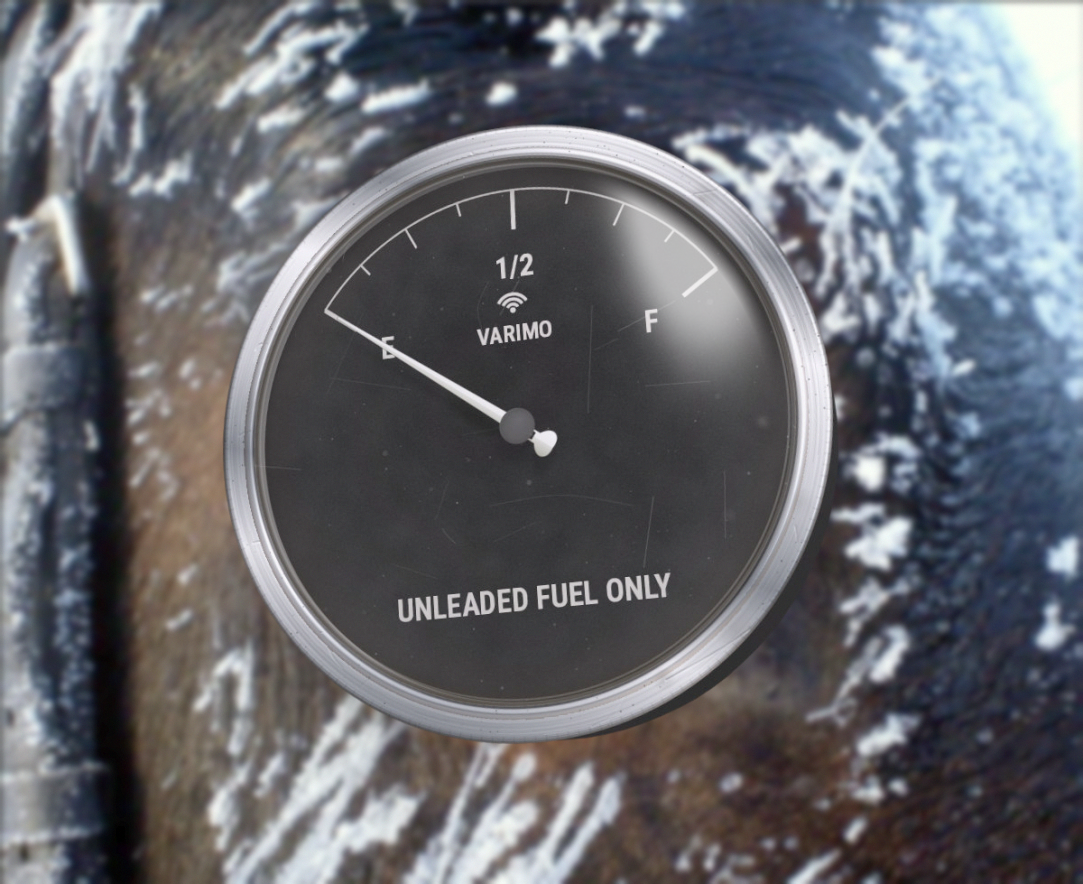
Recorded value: 0
